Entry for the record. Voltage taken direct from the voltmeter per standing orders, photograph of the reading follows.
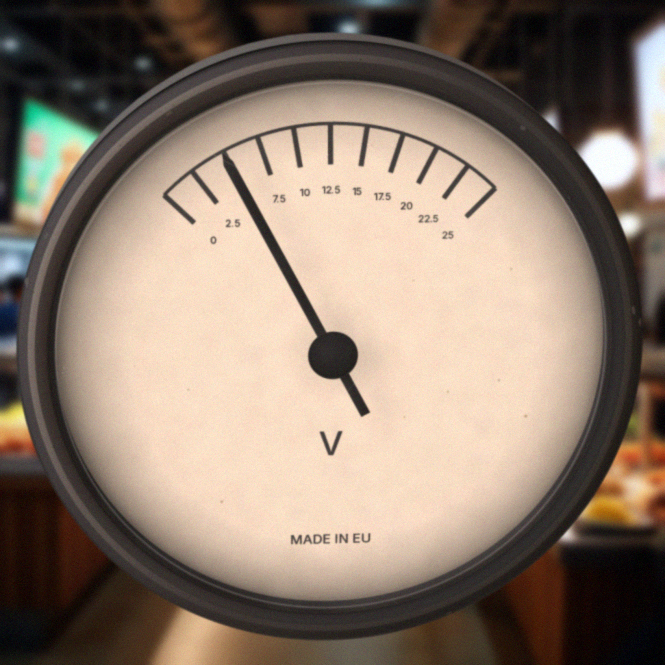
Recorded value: 5 V
